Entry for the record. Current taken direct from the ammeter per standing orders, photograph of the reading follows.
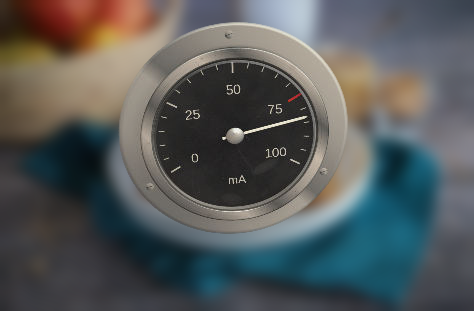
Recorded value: 82.5 mA
